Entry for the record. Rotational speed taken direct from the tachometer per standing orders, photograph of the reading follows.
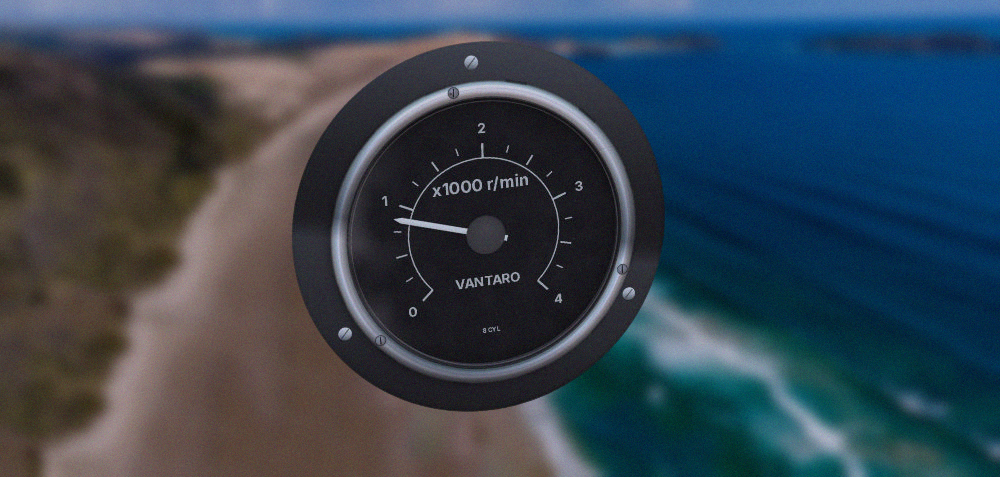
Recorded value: 875 rpm
